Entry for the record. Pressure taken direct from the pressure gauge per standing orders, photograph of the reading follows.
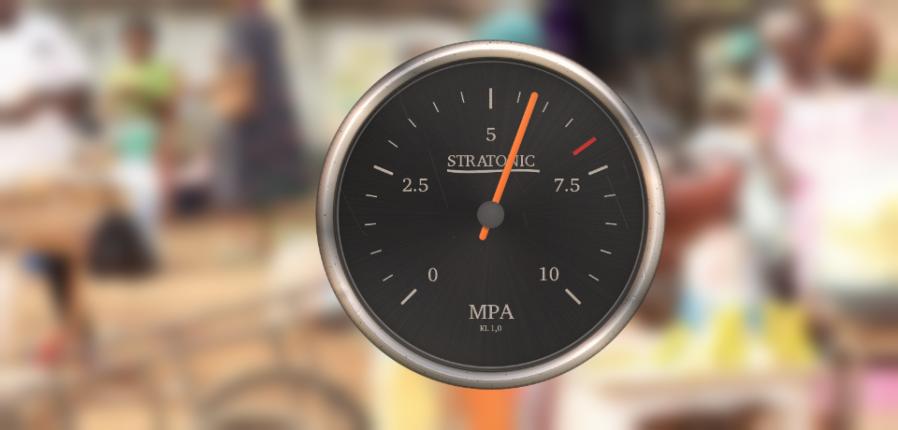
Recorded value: 5.75 MPa
